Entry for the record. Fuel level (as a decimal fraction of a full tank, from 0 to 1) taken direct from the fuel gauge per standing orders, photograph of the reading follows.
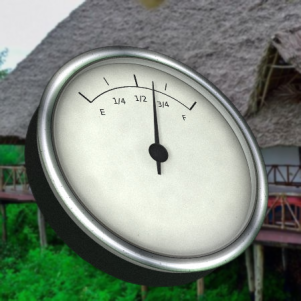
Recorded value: 0.625
